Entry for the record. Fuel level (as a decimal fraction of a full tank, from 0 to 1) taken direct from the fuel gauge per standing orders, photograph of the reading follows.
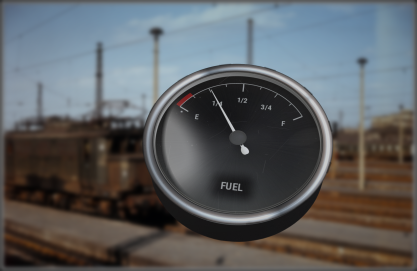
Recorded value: 0.25
